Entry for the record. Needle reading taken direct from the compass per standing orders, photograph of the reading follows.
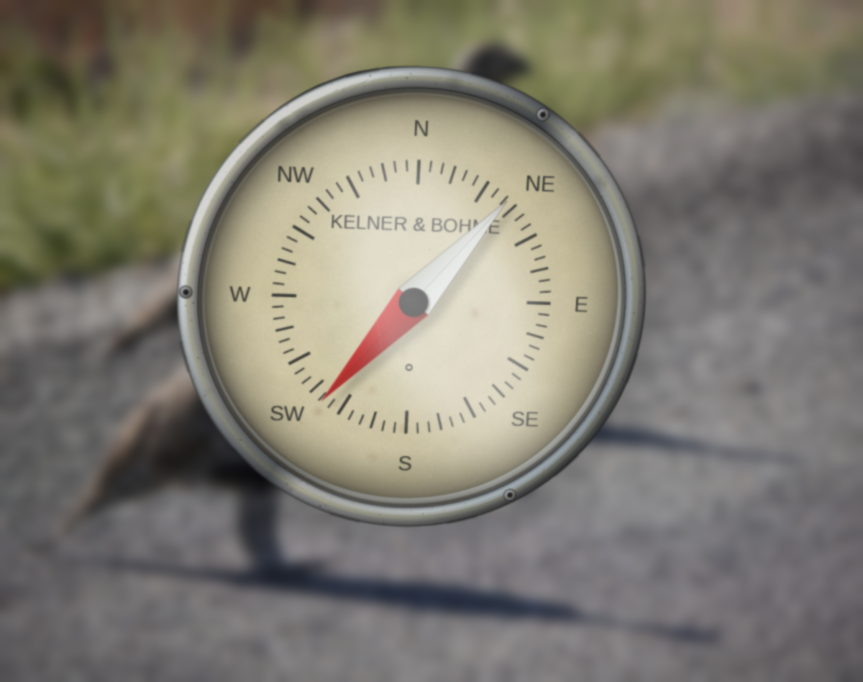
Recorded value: 220 °
